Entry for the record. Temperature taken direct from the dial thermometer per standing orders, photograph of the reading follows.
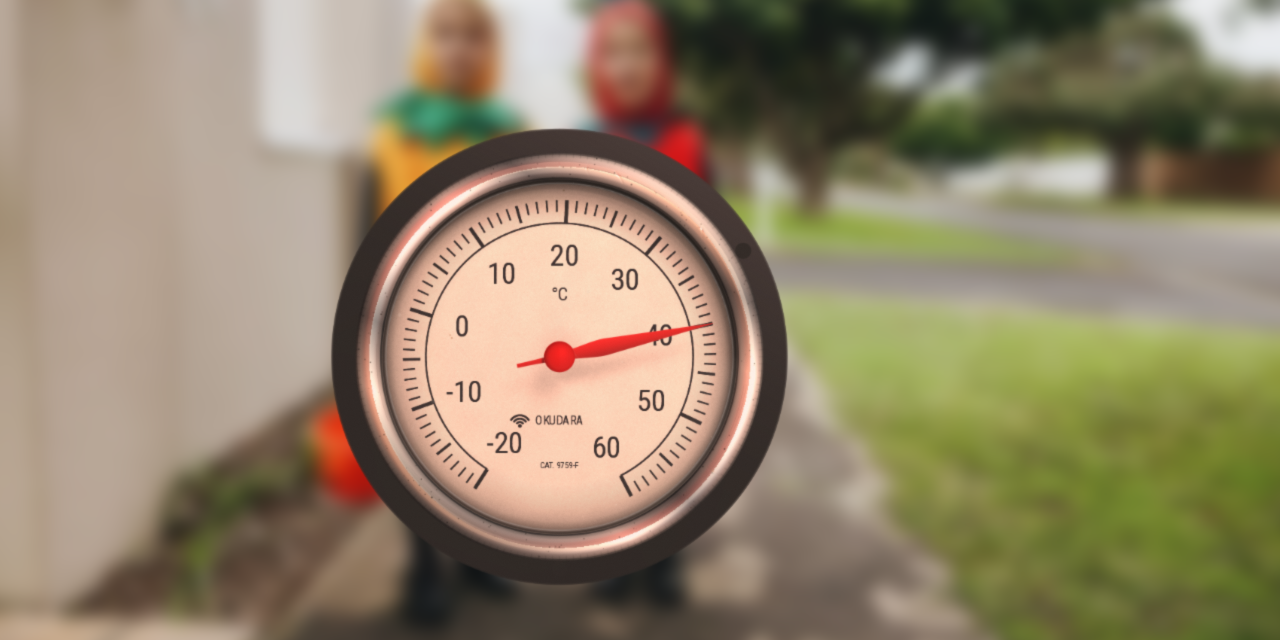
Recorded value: 40 °C
